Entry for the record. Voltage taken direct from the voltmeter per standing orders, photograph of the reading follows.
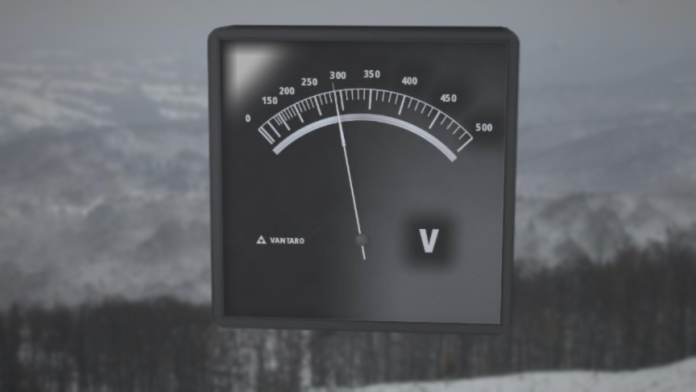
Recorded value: 290 V
